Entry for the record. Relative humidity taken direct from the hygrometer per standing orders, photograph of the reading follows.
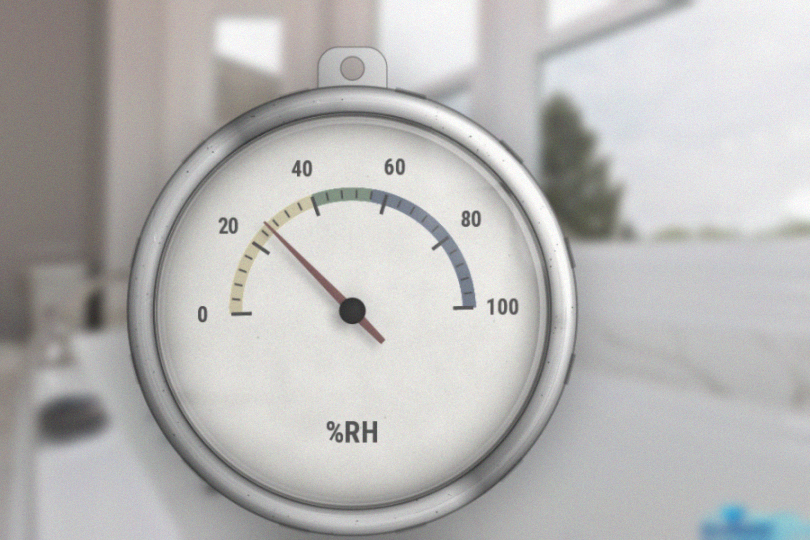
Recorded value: 26 %
